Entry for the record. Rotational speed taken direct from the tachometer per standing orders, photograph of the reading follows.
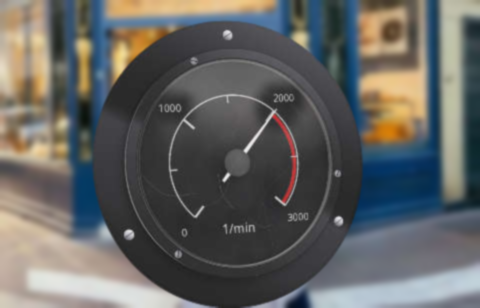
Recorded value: 2000 rpm
